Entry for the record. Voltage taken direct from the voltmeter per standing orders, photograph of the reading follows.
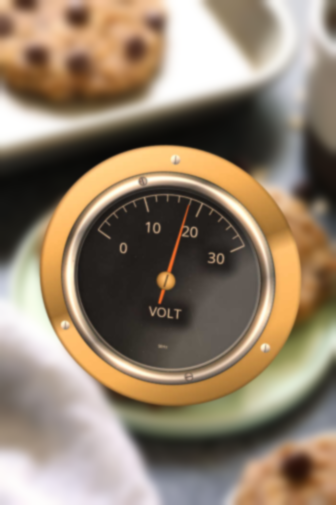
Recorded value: 18 V
